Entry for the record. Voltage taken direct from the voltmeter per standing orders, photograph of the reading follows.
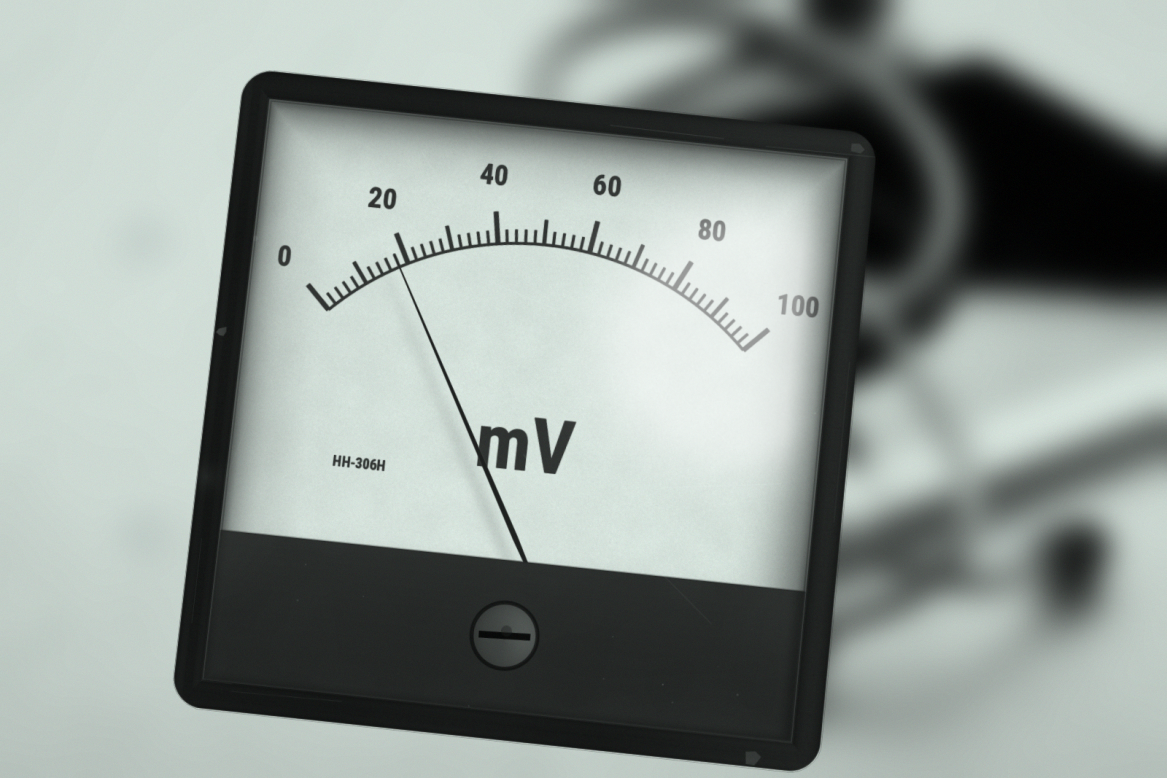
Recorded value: 18 mV
